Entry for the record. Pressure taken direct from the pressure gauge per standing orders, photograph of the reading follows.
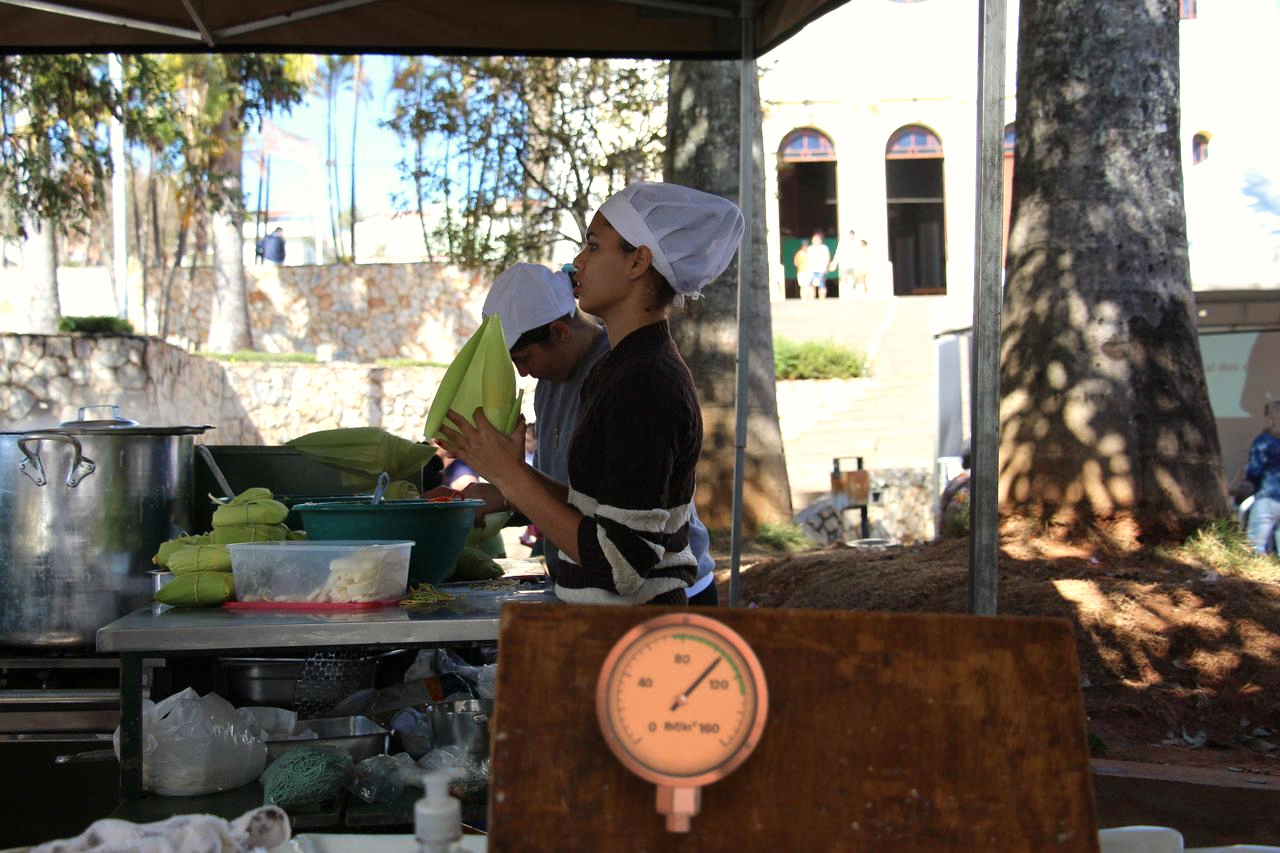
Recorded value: 105 psi
